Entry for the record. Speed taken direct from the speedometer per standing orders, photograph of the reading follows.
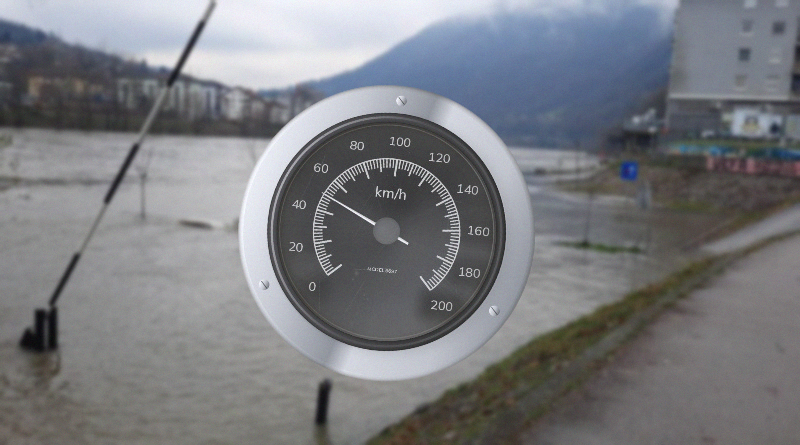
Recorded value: 50 km/h
